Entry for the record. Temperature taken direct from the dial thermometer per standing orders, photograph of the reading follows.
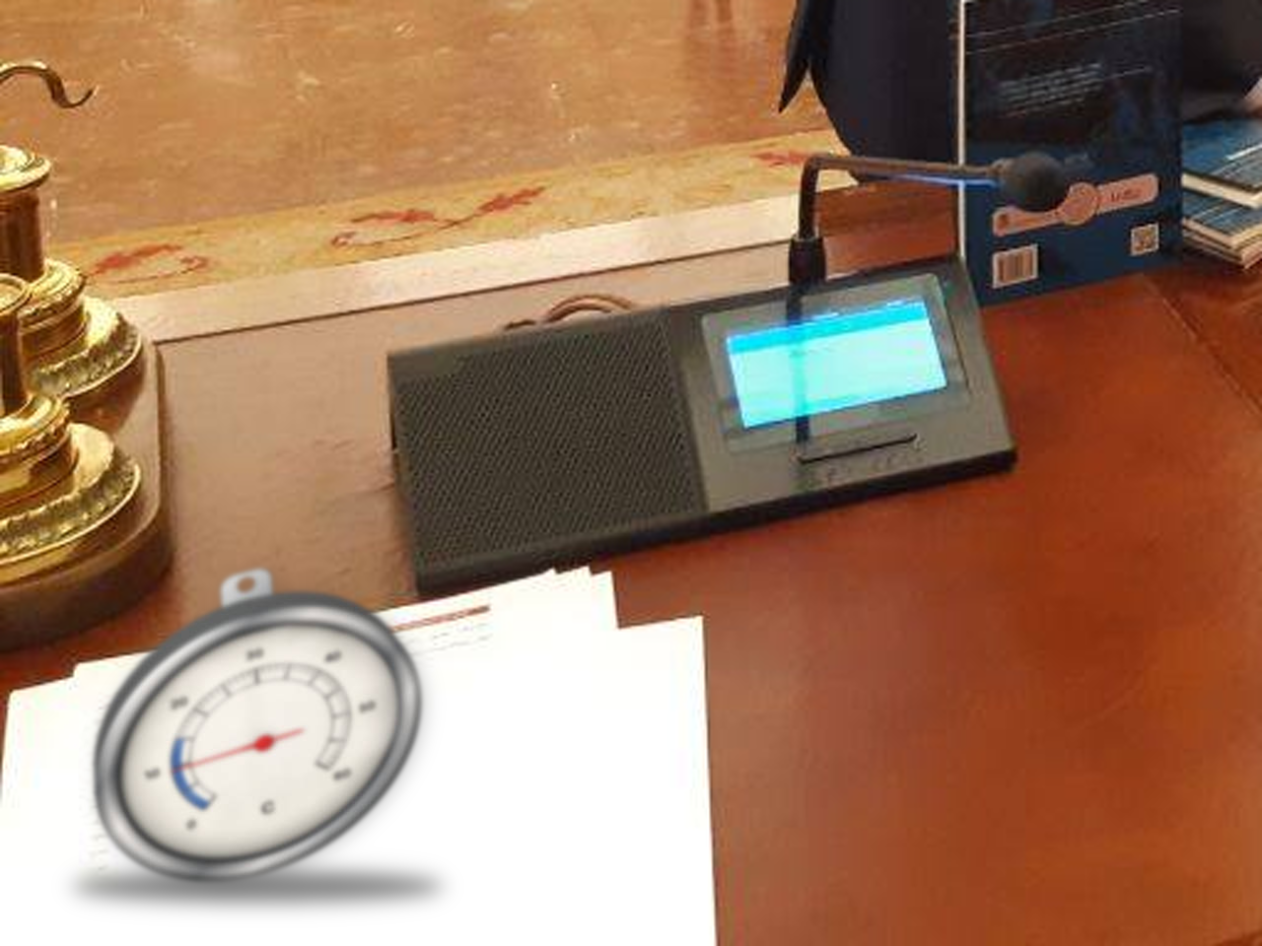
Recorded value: 10 °C
